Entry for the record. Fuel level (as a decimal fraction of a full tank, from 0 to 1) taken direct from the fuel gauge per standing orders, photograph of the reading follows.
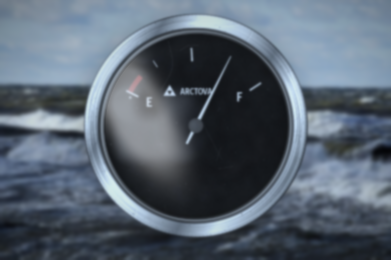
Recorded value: 0.75
